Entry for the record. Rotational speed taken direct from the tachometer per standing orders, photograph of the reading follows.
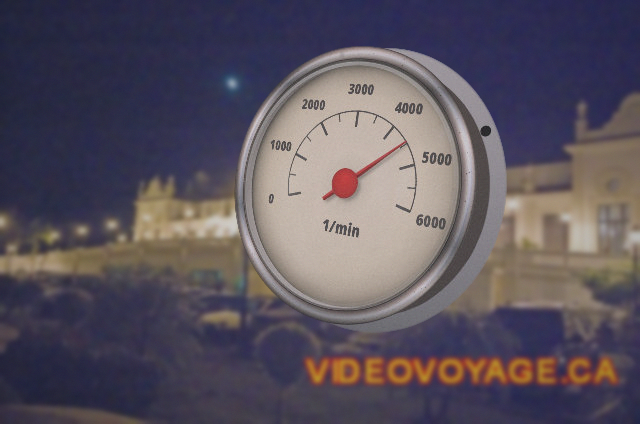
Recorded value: 4500 rpm
